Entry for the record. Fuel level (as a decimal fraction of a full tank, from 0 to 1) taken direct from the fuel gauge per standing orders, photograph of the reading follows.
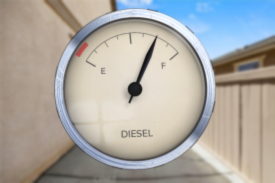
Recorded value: 0.75
